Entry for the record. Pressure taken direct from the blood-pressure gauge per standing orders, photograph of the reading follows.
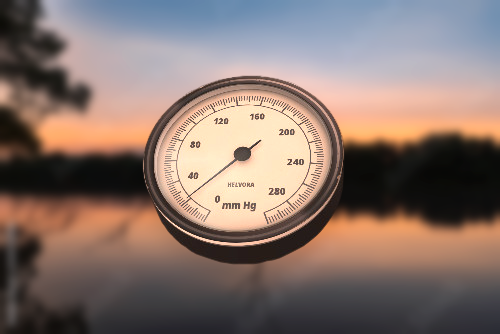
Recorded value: 20 mmHg
